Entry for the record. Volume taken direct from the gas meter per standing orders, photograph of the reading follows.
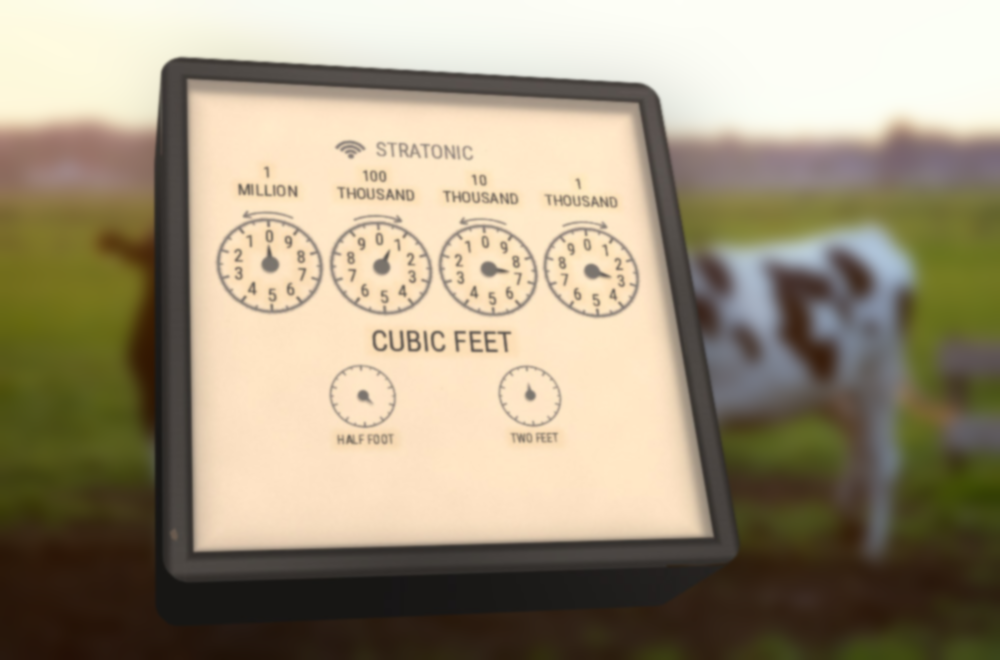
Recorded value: 7300 ft³
